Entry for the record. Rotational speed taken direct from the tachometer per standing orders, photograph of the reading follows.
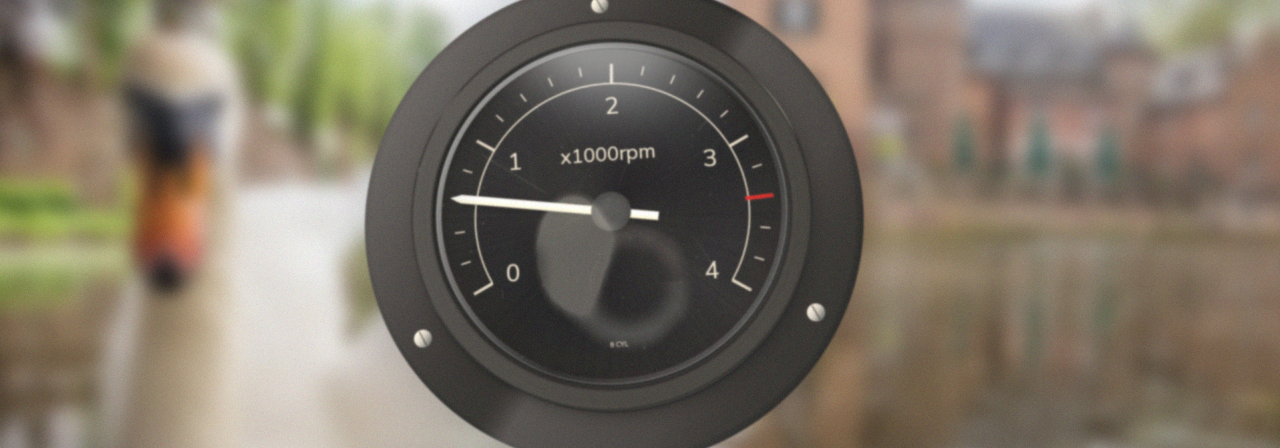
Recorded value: 600 rpm
